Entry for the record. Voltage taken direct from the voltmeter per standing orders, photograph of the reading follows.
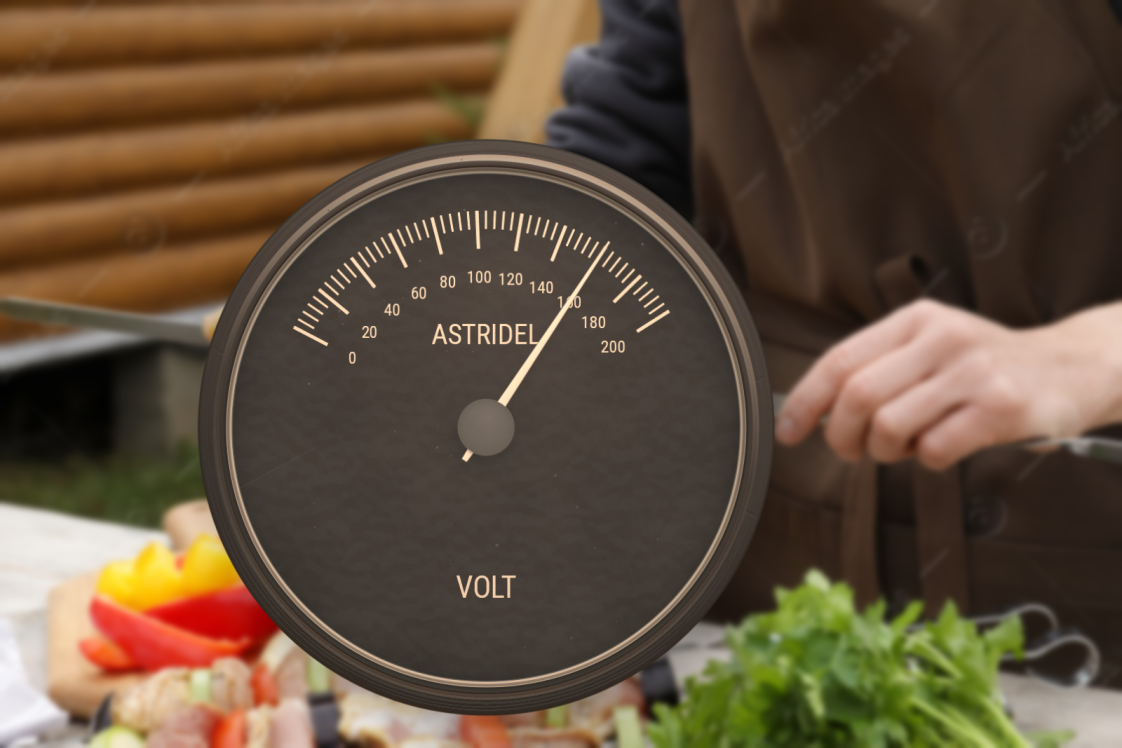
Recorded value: 160 V
